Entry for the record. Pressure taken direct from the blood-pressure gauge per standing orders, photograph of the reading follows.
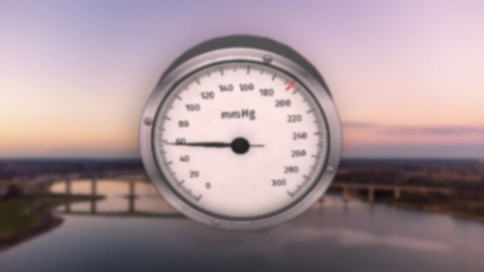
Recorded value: 60 mmHg
